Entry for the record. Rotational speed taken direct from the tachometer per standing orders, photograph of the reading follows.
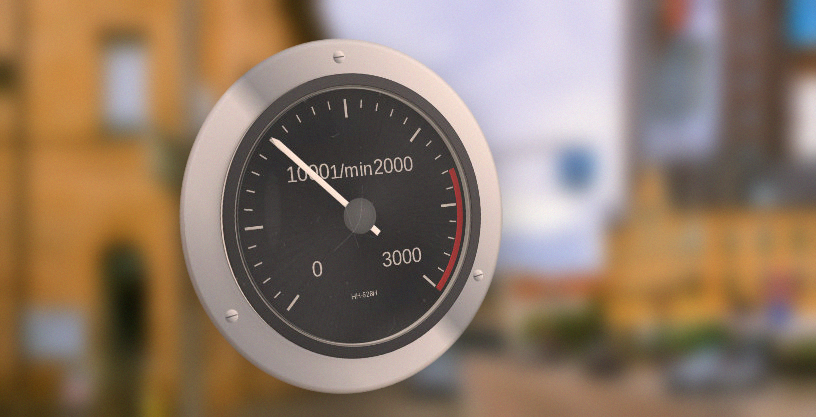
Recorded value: 1000 rpm
